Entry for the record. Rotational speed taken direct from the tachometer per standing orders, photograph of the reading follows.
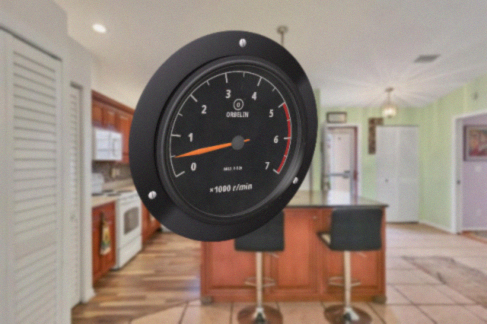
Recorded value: 500 rpm
